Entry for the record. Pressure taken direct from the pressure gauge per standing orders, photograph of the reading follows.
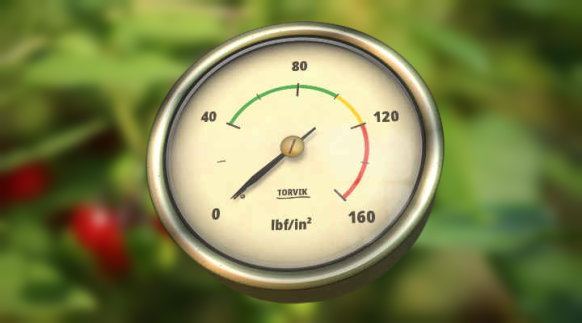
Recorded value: 0 psi
